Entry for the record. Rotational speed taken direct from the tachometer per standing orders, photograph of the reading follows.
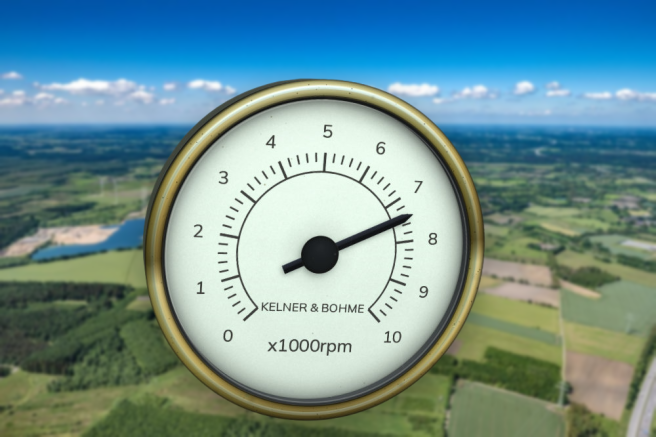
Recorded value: 7400 rpm
